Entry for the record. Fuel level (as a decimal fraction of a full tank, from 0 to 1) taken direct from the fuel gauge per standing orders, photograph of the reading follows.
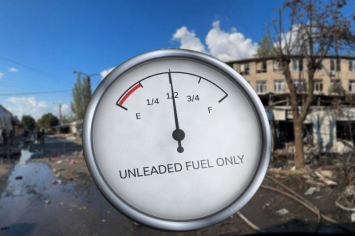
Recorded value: 0.5
